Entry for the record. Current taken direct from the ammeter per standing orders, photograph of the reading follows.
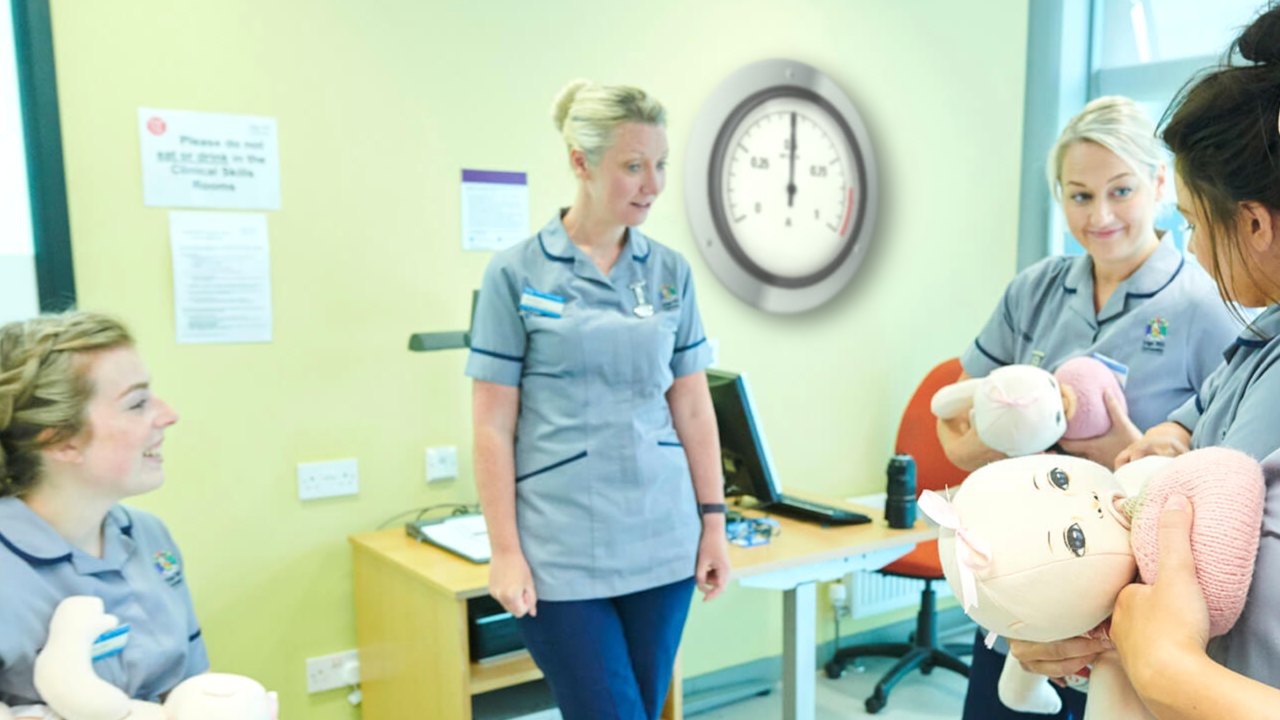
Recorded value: 0.5 A
